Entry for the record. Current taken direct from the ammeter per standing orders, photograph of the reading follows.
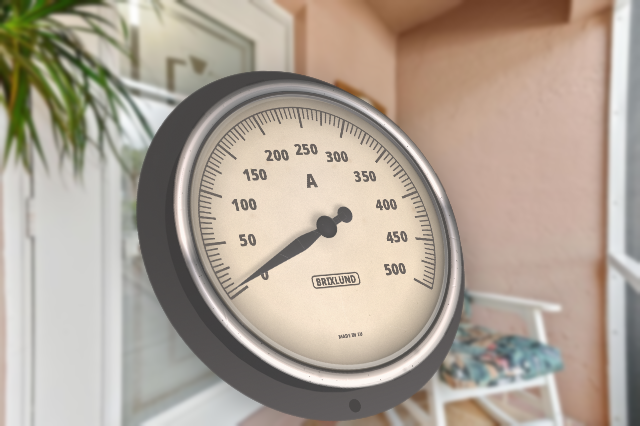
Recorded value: 5 A
